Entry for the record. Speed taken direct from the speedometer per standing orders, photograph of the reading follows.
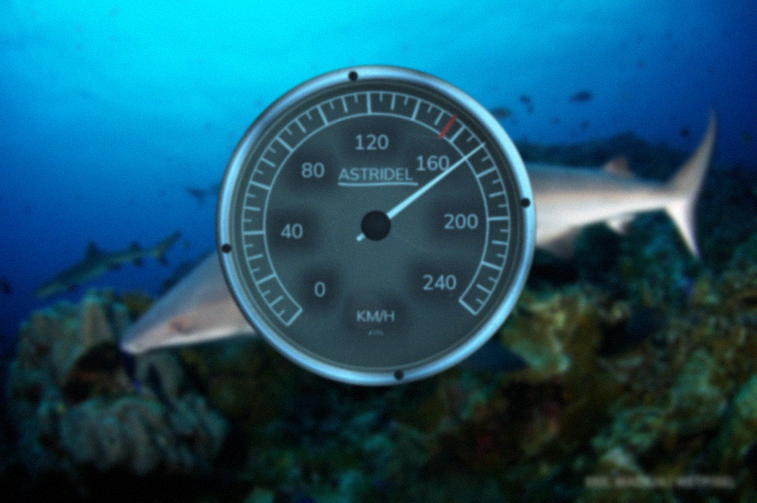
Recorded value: 170 km/h
